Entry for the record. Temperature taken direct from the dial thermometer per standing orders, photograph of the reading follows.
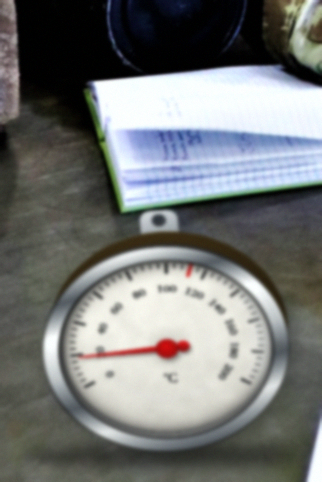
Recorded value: 20 °C
